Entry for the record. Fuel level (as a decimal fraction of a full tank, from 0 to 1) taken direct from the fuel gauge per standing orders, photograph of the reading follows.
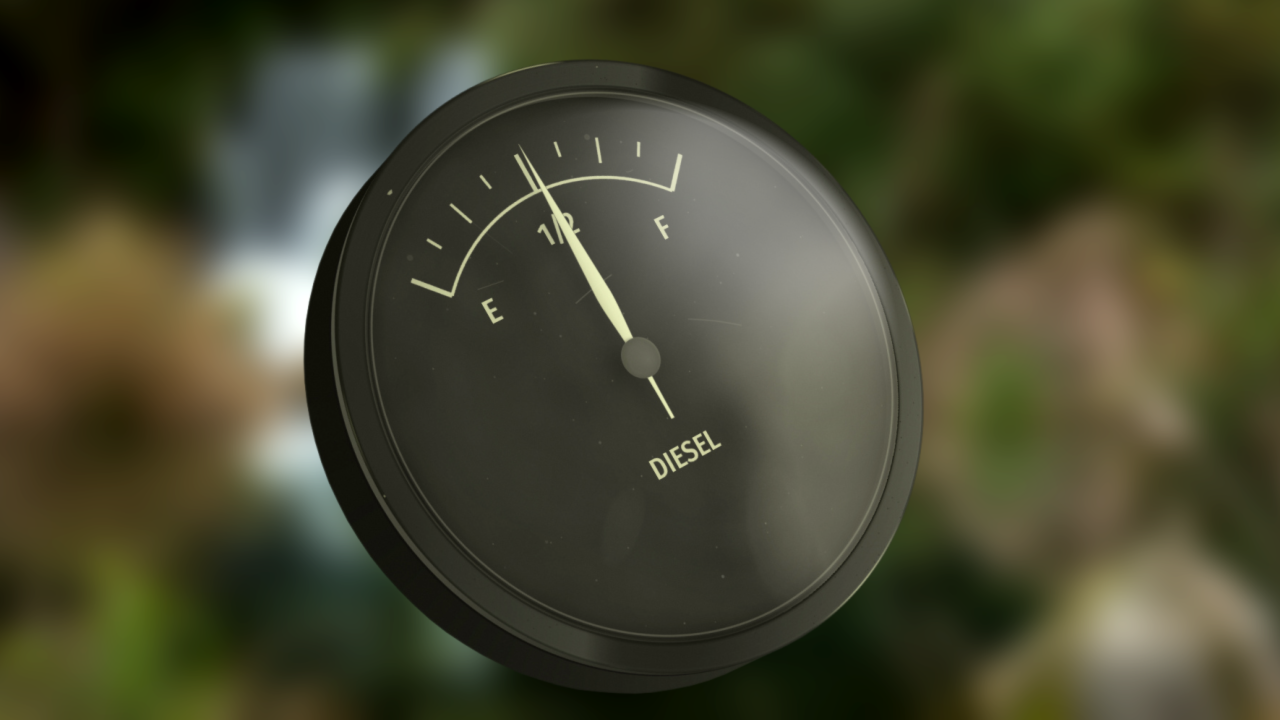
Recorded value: 0.5
